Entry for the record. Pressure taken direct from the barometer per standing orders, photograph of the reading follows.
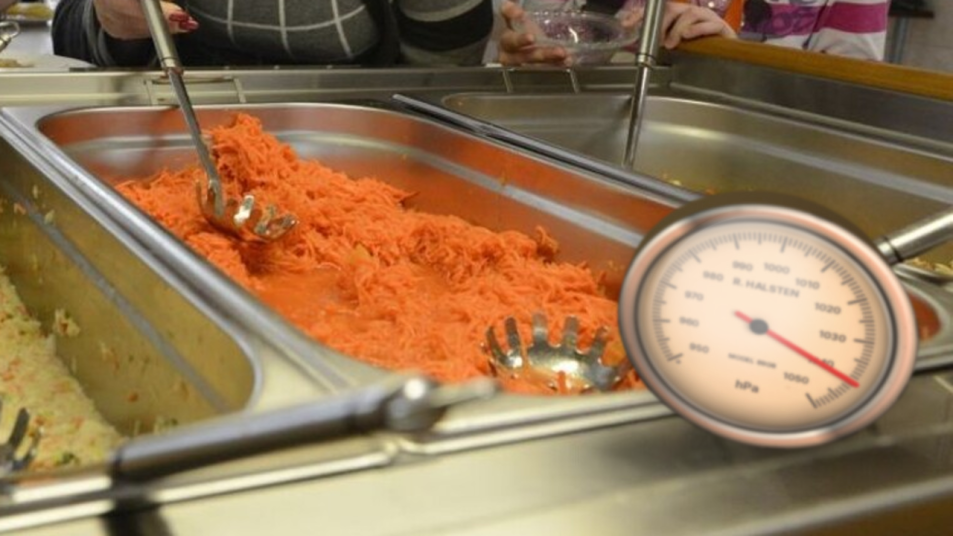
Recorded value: 1040 hPa
